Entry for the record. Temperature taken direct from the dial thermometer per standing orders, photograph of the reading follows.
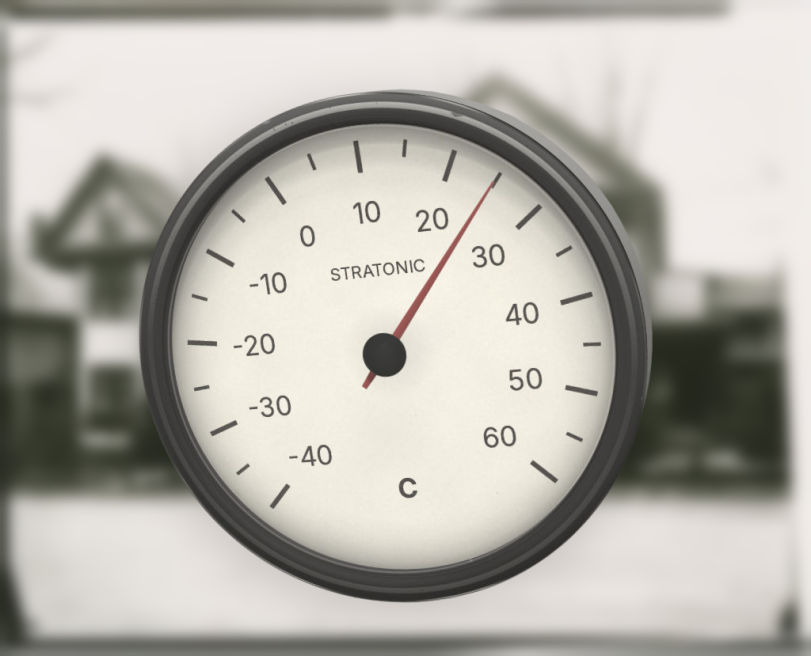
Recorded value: 25 °C
